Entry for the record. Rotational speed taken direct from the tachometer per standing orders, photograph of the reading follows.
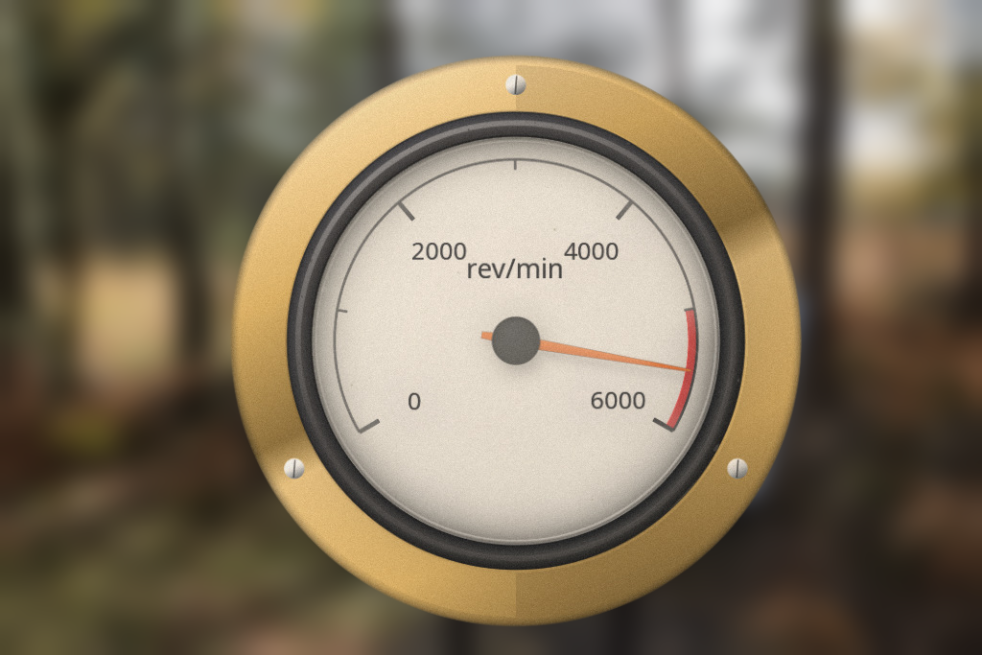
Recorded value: 5500 rpm
